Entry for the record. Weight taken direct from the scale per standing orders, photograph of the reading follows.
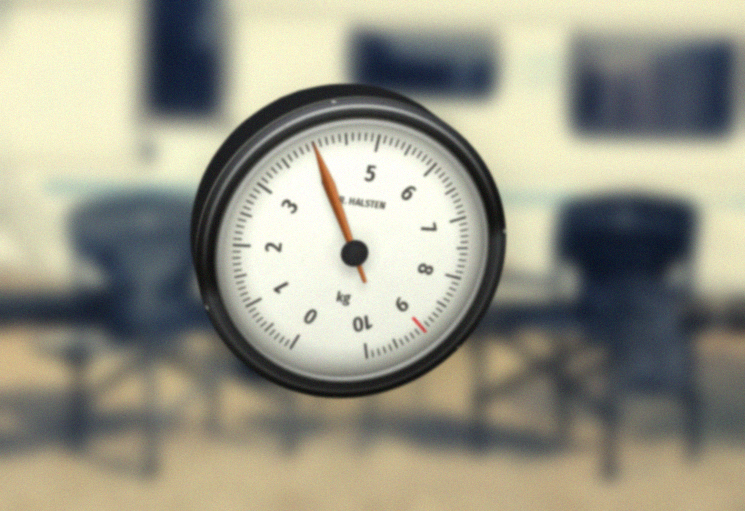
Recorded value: 4 kg
